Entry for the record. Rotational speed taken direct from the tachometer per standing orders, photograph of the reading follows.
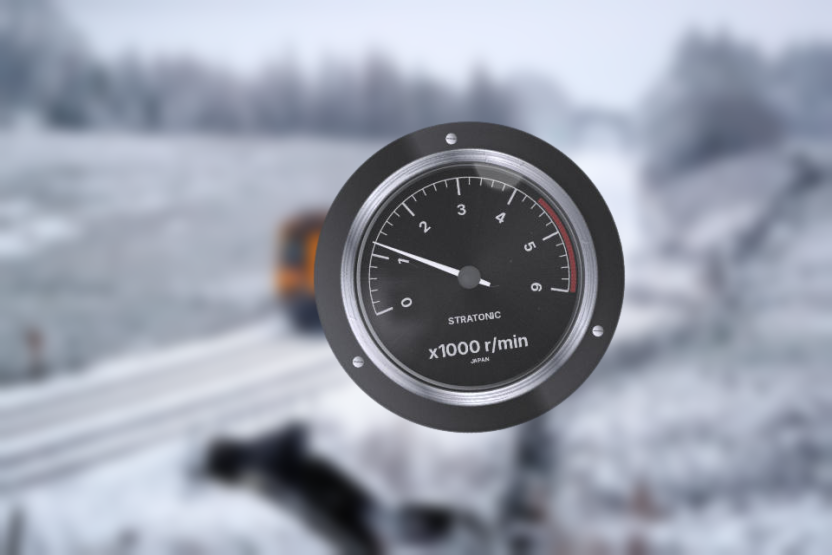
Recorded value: 1200 rpm
